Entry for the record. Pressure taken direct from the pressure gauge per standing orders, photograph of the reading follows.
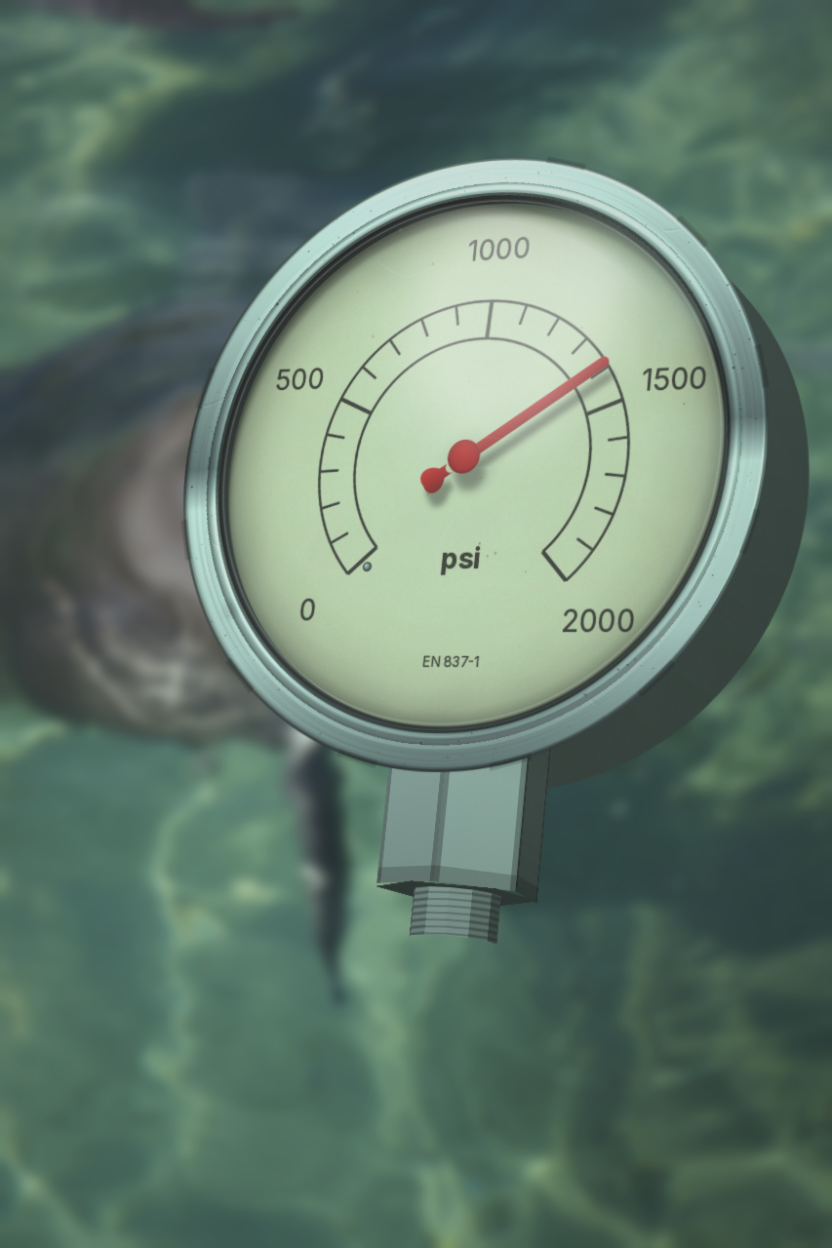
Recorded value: 1400 psi
